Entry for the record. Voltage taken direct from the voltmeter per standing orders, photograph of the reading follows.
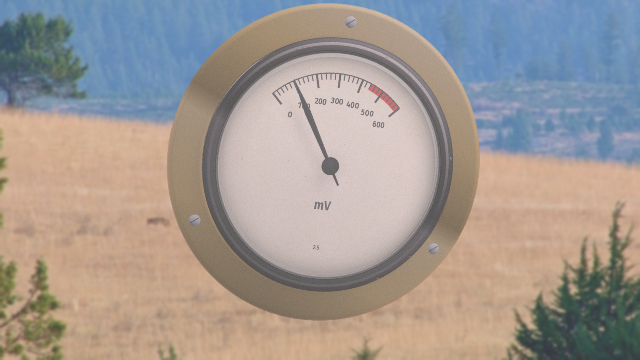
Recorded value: 100 mV
